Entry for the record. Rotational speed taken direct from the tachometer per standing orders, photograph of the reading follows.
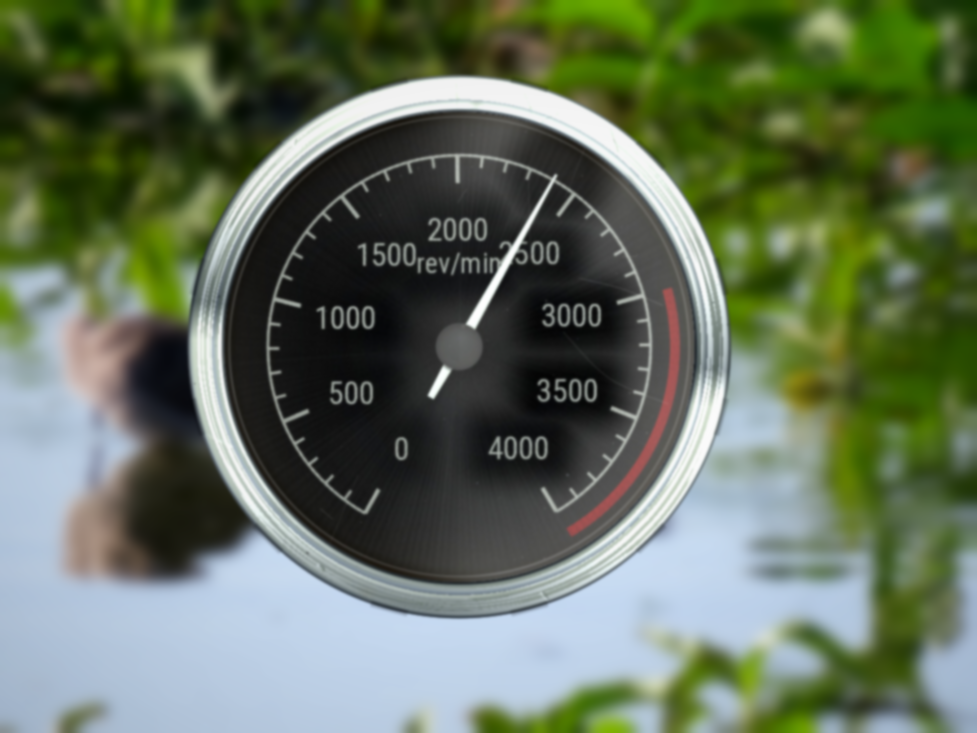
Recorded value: 2400 rpm
